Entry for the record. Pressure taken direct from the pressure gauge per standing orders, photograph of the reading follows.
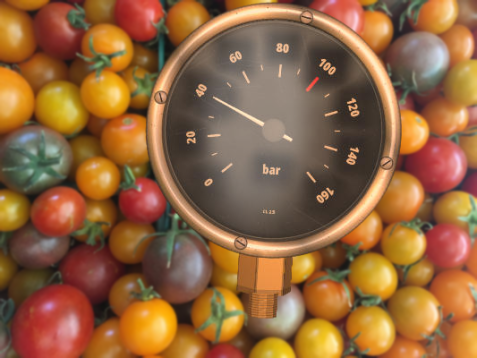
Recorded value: 40 bar
